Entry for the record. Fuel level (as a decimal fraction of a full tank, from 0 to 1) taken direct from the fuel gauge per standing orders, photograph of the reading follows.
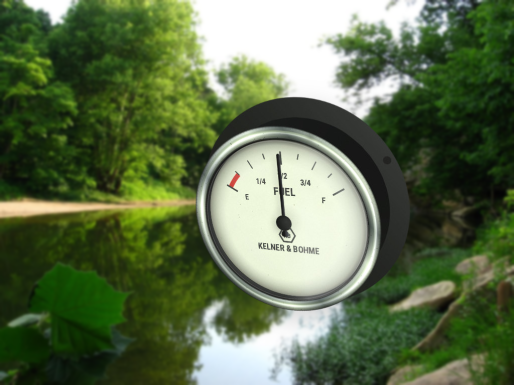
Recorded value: 0.5
